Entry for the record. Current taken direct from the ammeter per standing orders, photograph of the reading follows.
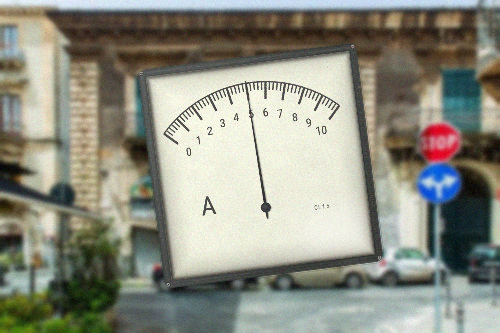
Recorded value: 5 A
